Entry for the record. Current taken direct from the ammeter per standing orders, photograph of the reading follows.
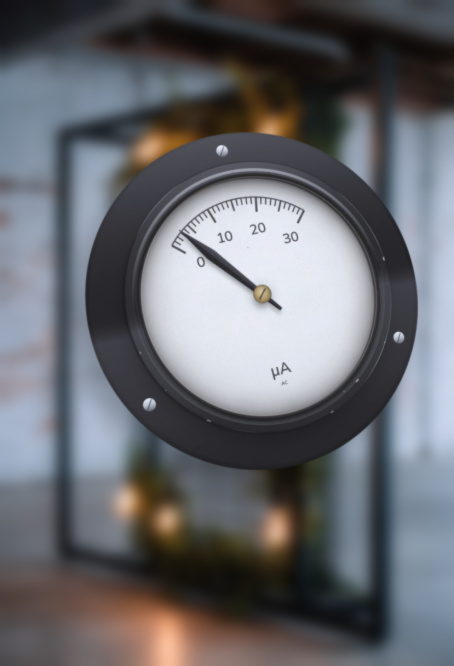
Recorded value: 3 µA
